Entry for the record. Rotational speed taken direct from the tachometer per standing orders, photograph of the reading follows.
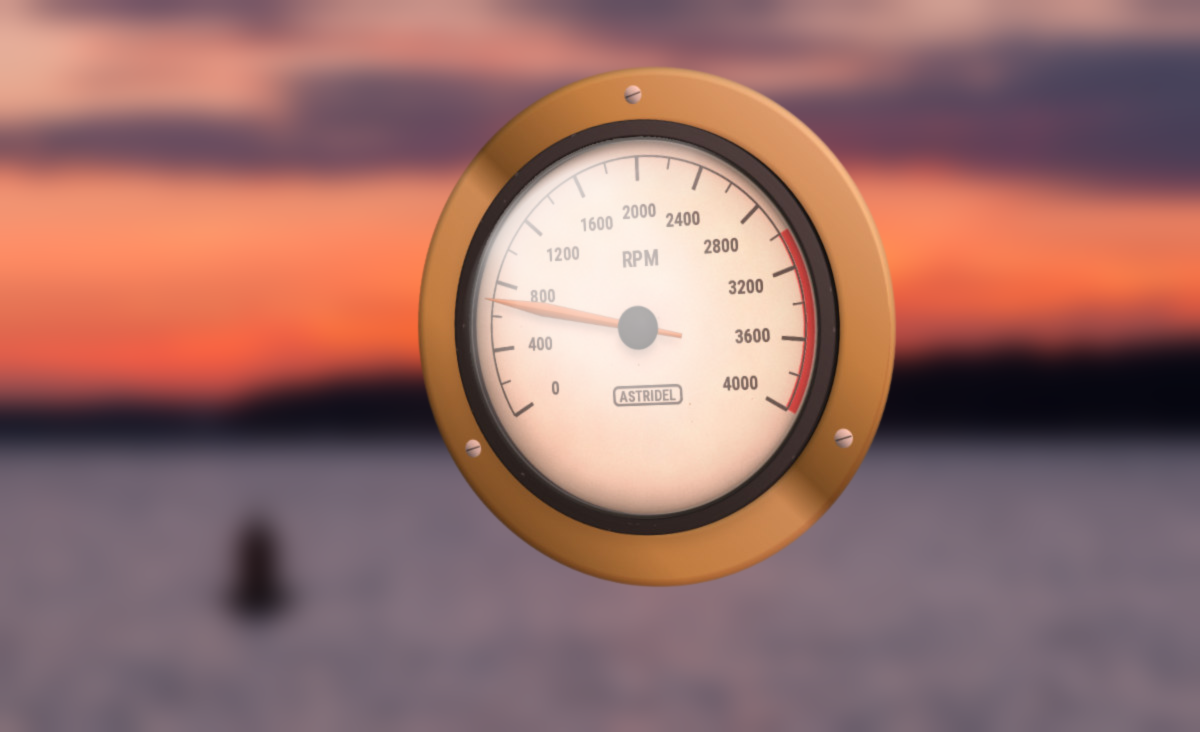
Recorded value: 700 rpm
